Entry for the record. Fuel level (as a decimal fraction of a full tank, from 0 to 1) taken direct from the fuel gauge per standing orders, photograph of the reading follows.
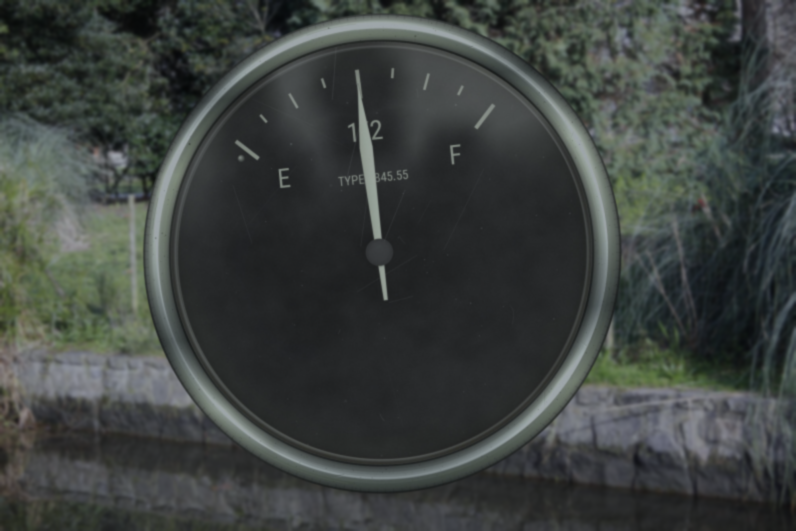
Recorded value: 0.5
